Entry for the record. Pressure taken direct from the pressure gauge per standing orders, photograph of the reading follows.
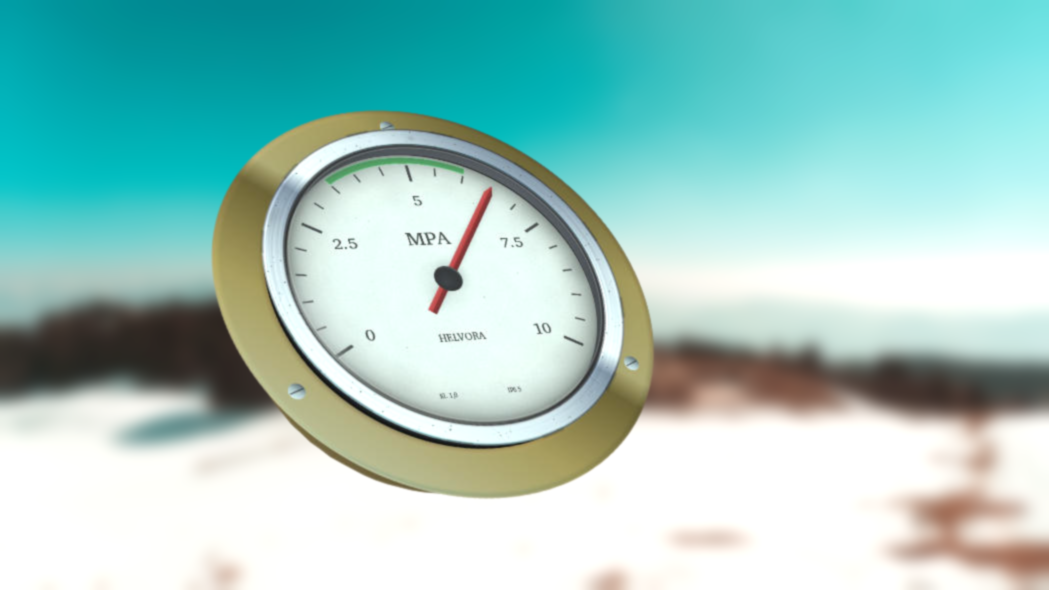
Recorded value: 6.5 MPa
